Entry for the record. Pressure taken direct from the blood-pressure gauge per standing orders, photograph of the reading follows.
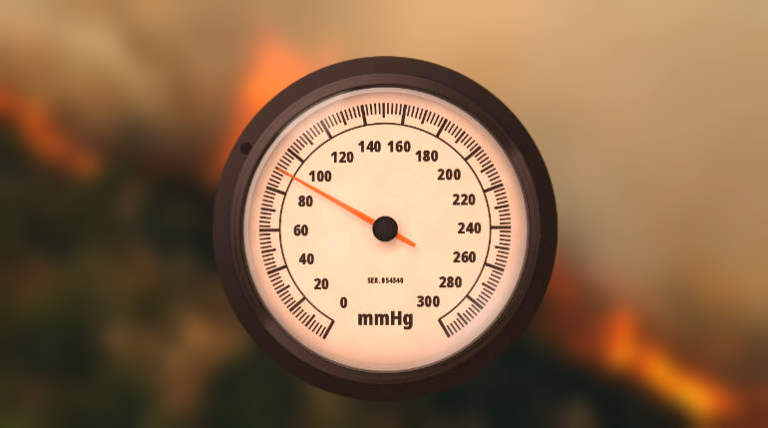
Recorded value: 90 mmHg
